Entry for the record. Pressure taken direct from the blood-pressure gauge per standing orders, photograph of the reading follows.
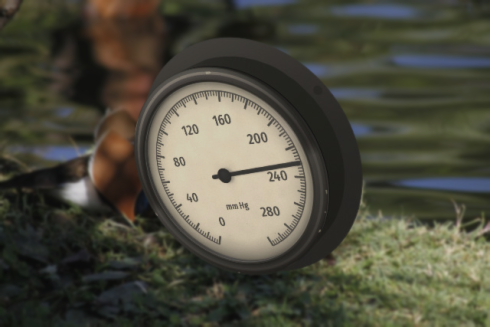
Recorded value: 230 mmHg
